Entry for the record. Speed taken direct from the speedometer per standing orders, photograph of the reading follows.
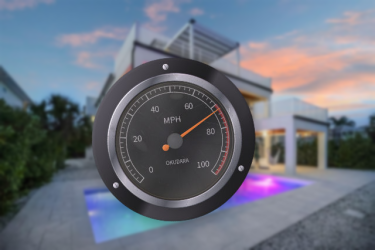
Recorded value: 72 mph
